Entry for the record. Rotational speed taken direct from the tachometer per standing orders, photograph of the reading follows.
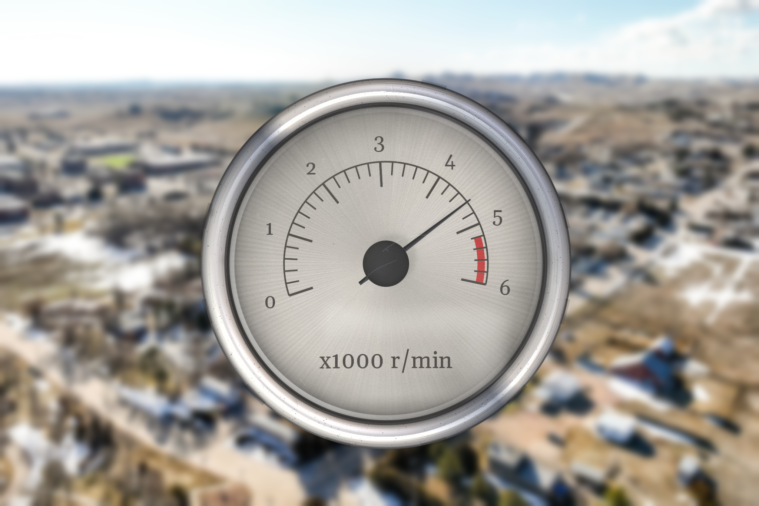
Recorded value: 4600 rpm
